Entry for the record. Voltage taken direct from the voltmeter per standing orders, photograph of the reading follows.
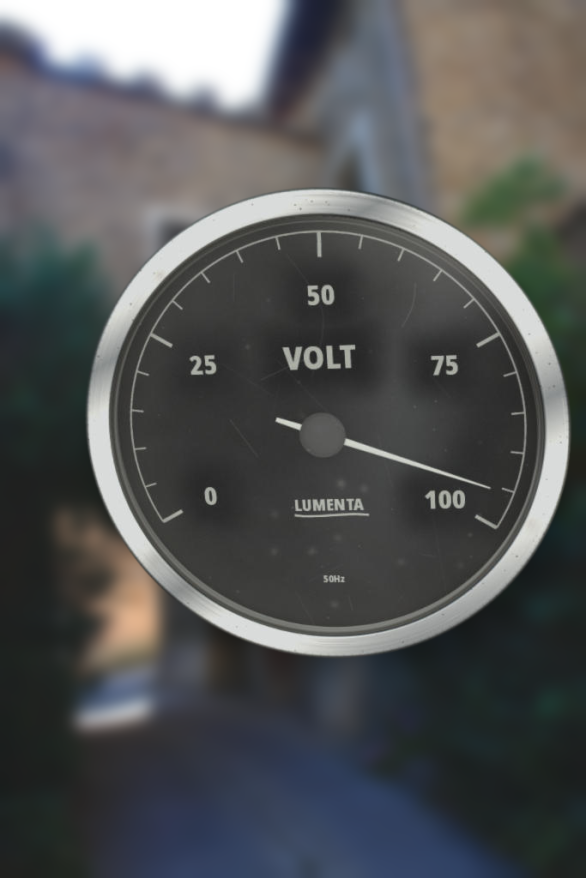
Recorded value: 95 V
